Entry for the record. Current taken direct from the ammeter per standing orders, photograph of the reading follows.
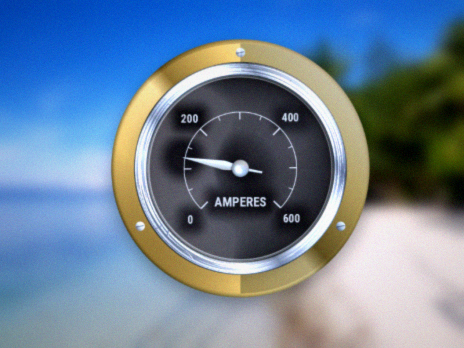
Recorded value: 125 A
